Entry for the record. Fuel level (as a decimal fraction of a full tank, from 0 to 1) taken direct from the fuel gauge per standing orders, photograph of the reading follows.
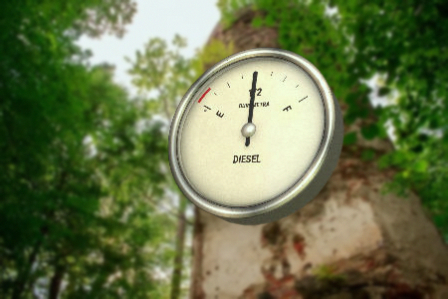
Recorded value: 0.5
